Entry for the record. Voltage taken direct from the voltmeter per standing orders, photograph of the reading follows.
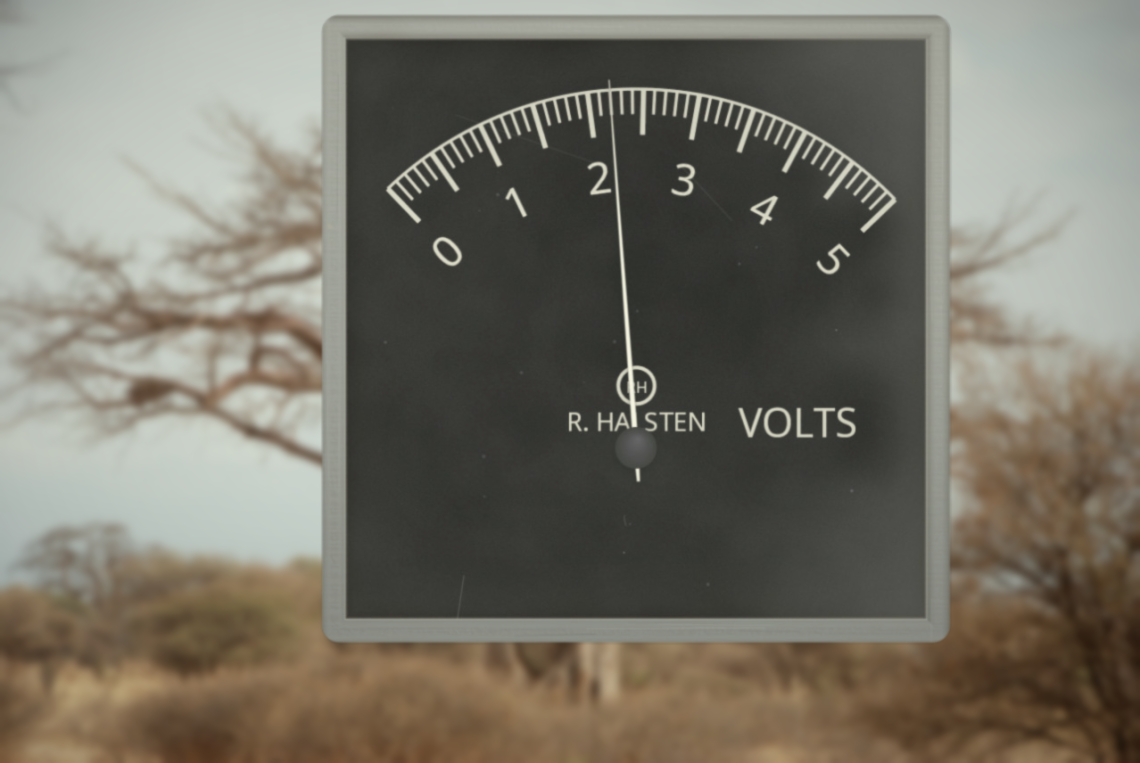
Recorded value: 2.2 V
